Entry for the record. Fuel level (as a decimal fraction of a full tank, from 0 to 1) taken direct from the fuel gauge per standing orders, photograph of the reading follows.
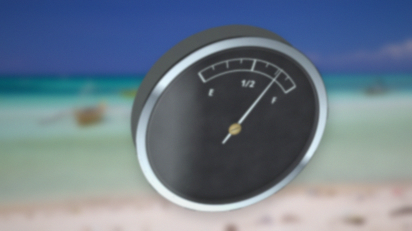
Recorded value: 0.75
